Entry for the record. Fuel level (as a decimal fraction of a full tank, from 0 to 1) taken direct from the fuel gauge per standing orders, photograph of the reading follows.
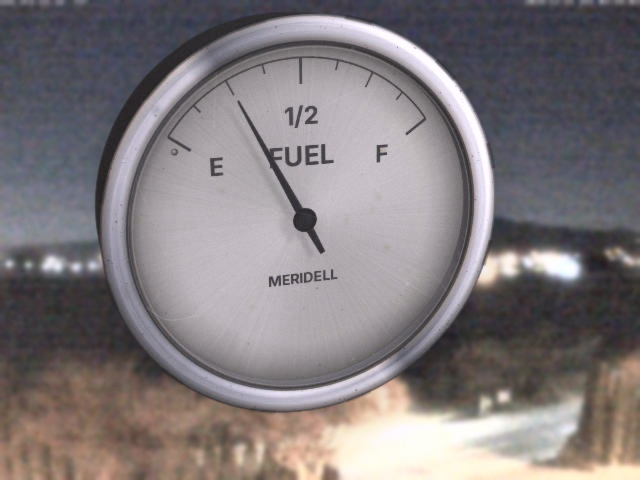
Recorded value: 0.25
